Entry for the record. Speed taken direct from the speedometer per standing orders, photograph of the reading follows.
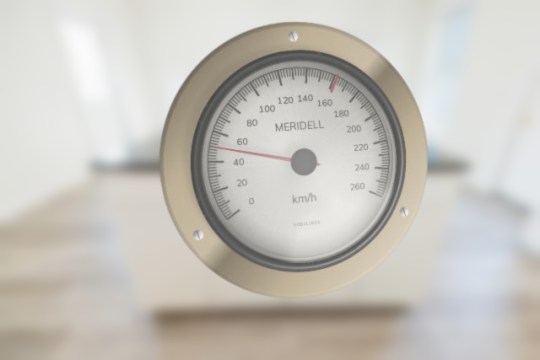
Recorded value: 50 km/h
